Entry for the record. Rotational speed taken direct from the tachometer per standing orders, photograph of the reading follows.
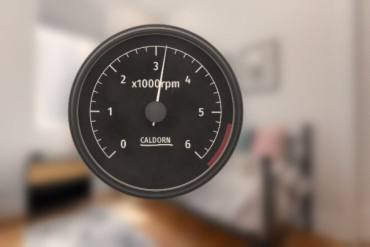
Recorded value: 3200 rpm
